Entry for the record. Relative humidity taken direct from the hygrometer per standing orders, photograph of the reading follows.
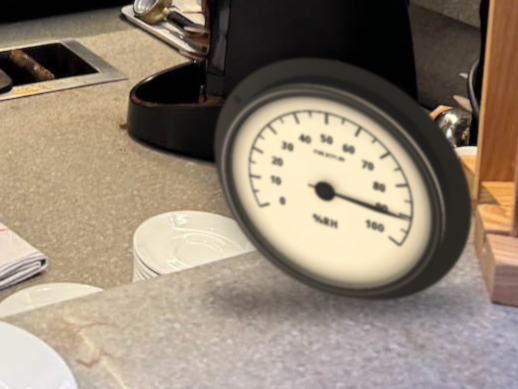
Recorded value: 90 %
